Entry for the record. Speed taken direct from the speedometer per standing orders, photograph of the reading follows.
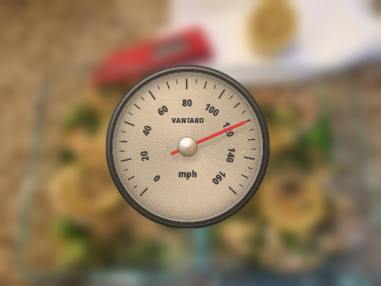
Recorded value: 120 mph
